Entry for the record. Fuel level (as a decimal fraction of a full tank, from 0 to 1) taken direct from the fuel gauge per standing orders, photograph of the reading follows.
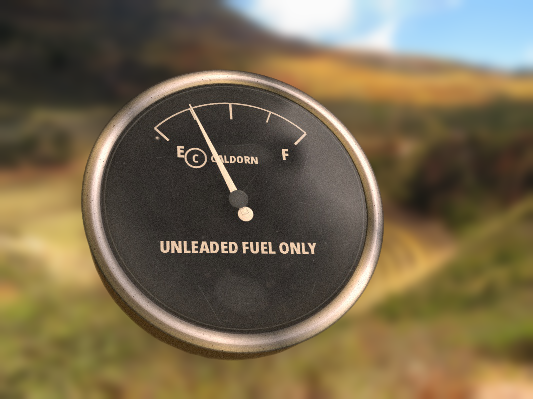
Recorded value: 0.25
